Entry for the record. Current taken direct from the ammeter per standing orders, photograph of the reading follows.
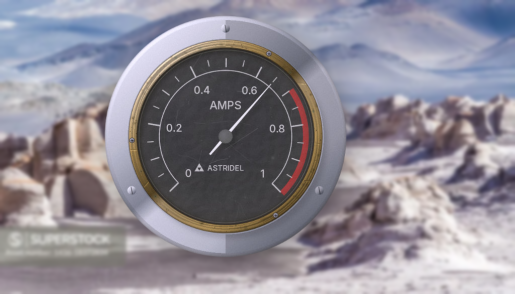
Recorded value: 0.65 A
